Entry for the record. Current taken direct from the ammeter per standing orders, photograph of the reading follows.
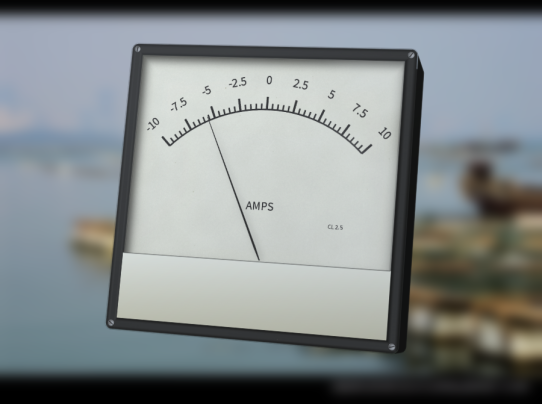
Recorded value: -5.5 A
